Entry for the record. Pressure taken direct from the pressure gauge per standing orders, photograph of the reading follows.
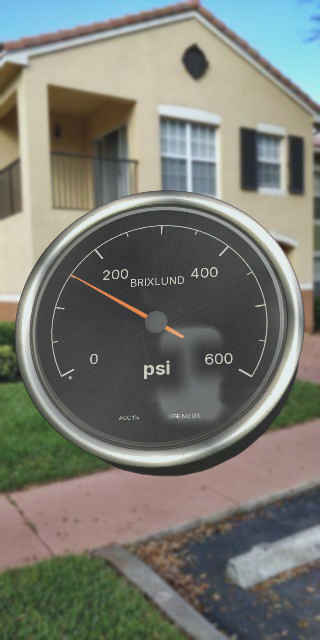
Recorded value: 150 psi
